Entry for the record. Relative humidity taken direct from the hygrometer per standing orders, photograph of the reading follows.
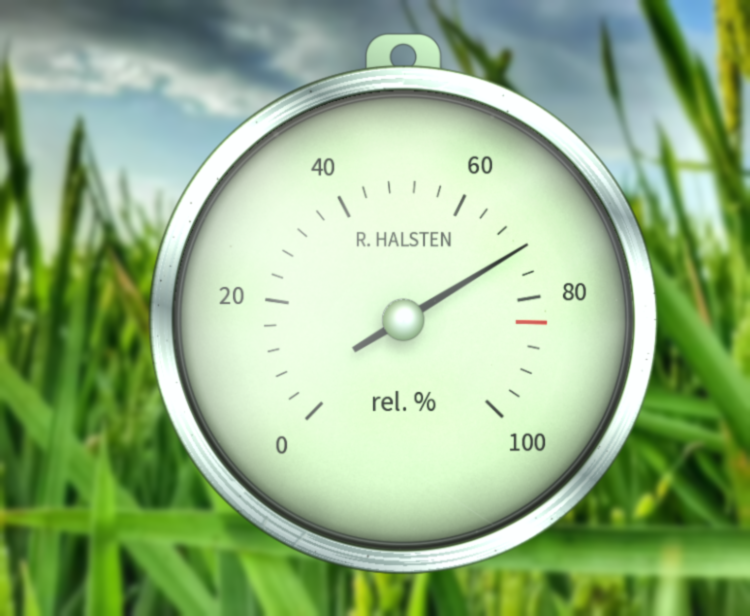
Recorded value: 72 %
